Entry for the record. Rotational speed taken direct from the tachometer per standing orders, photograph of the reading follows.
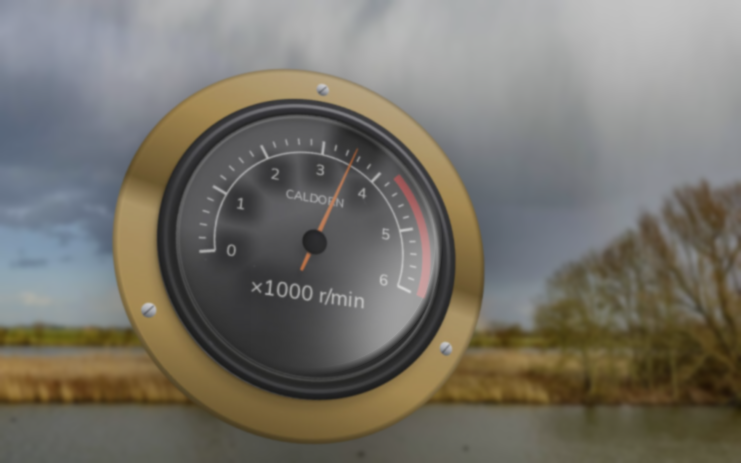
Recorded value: 3500 rpm
